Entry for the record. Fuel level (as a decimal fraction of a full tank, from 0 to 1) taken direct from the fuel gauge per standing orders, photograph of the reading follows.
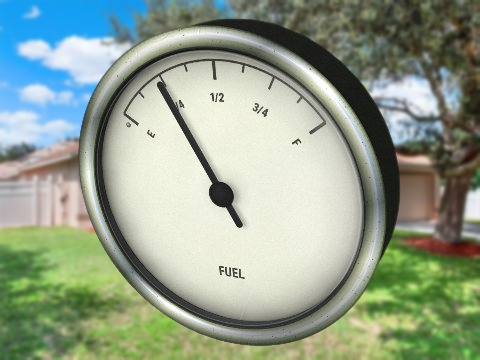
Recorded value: 0.25
